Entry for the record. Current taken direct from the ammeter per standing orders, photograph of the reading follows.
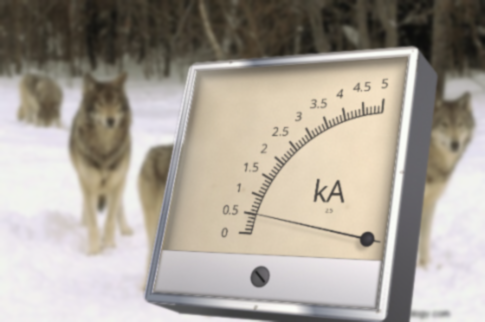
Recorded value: 0.5 kA
